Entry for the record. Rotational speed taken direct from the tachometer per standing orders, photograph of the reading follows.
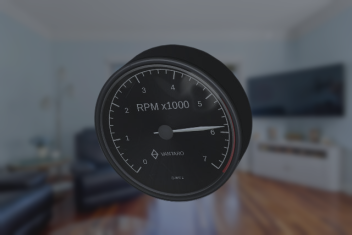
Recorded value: 5800 rpm
